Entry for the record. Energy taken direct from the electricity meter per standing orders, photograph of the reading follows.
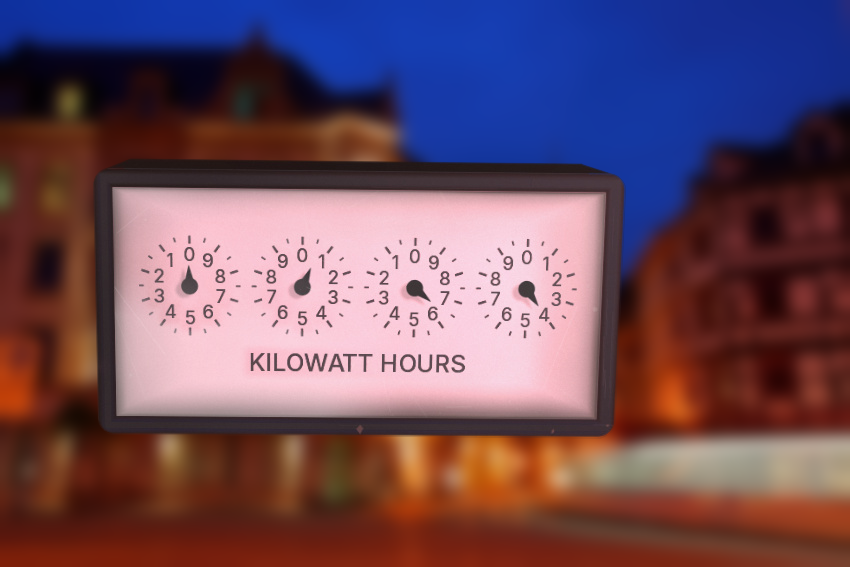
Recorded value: 64 kWh
